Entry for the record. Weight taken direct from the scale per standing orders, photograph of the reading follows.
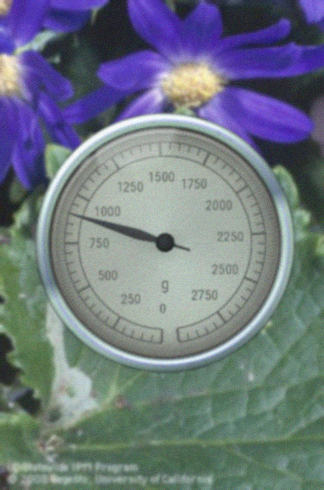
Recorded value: 900 g
